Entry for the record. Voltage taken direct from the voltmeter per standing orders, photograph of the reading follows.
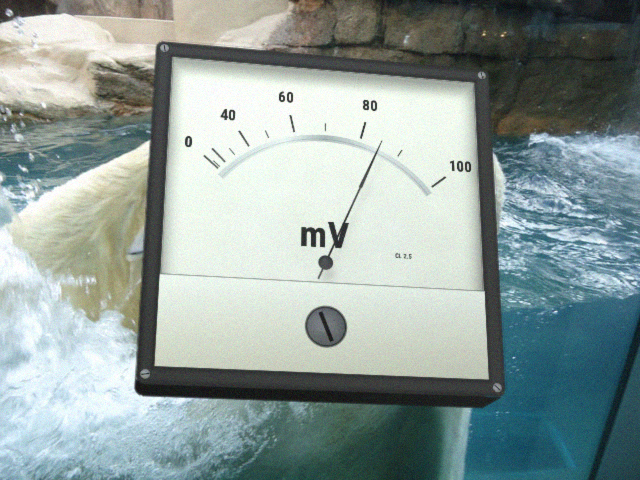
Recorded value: 85 mV
